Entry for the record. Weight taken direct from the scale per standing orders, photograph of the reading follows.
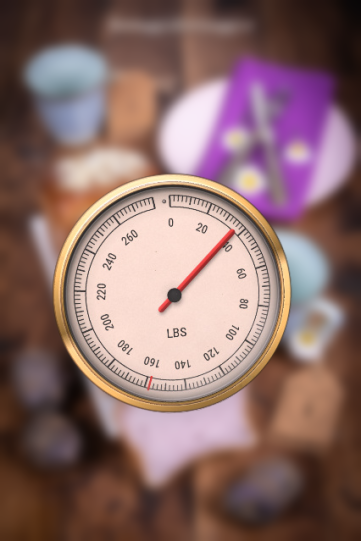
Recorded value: 36 lb
